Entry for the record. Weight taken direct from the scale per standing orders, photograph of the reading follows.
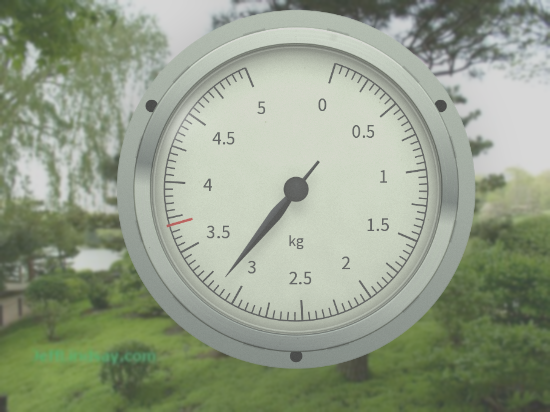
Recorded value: 3.15 kg
